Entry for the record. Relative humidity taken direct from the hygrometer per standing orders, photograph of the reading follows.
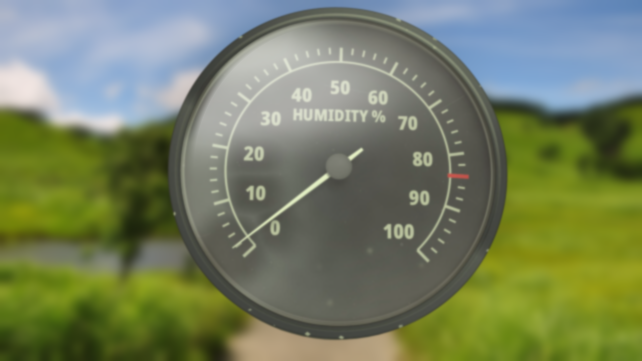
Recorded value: 2 %
